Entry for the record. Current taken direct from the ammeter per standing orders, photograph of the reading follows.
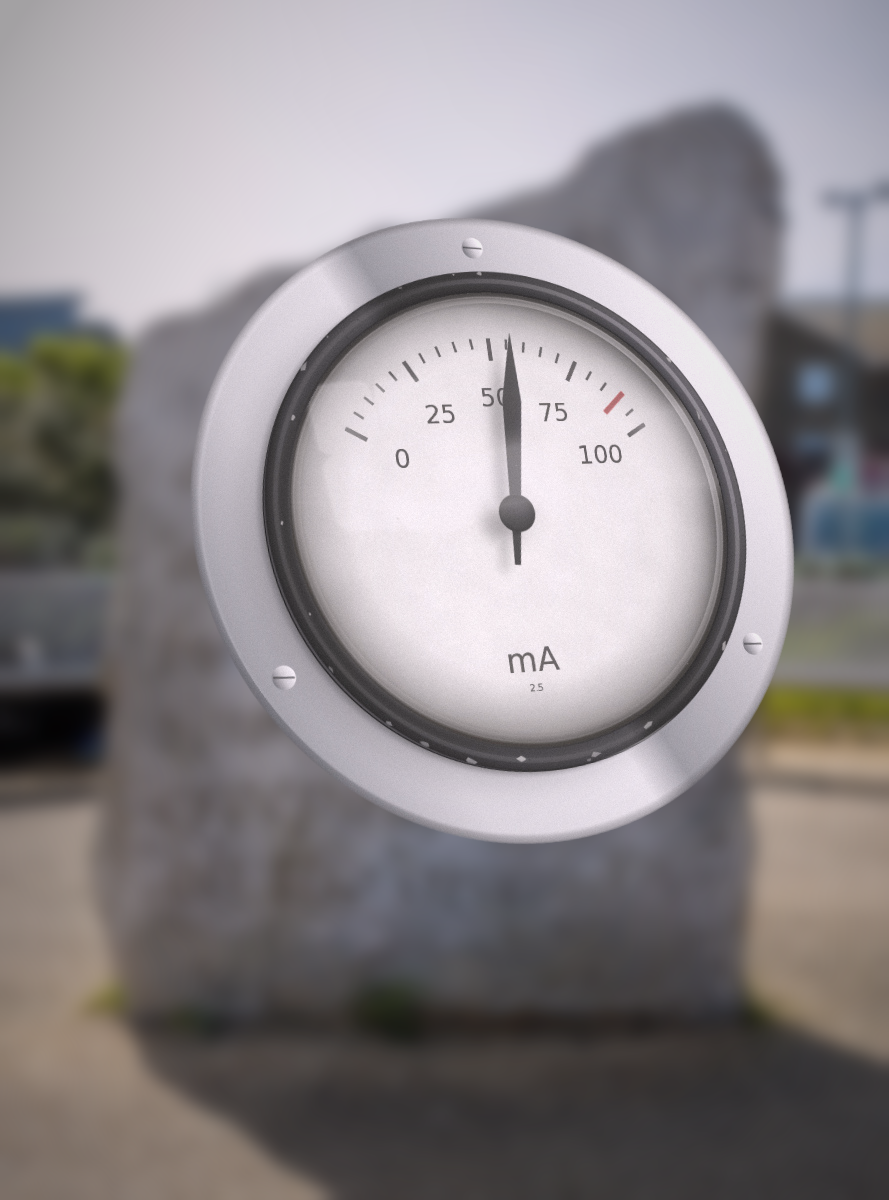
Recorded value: 55 mA
